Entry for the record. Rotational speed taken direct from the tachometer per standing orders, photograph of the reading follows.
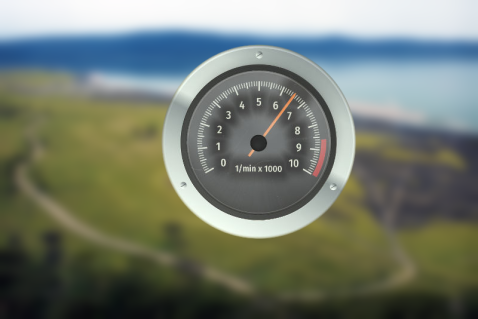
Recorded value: 6500 rpm
